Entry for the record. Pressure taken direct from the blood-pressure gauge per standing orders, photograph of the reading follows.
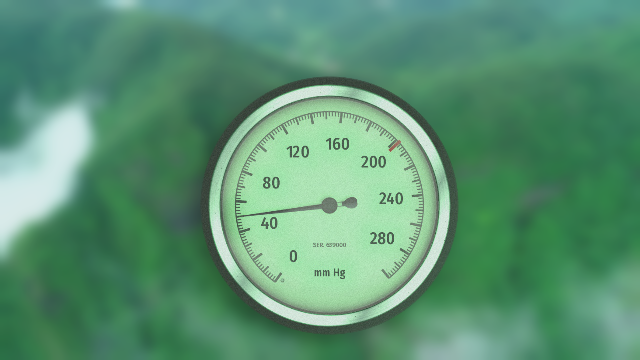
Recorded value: 50 mmHg
